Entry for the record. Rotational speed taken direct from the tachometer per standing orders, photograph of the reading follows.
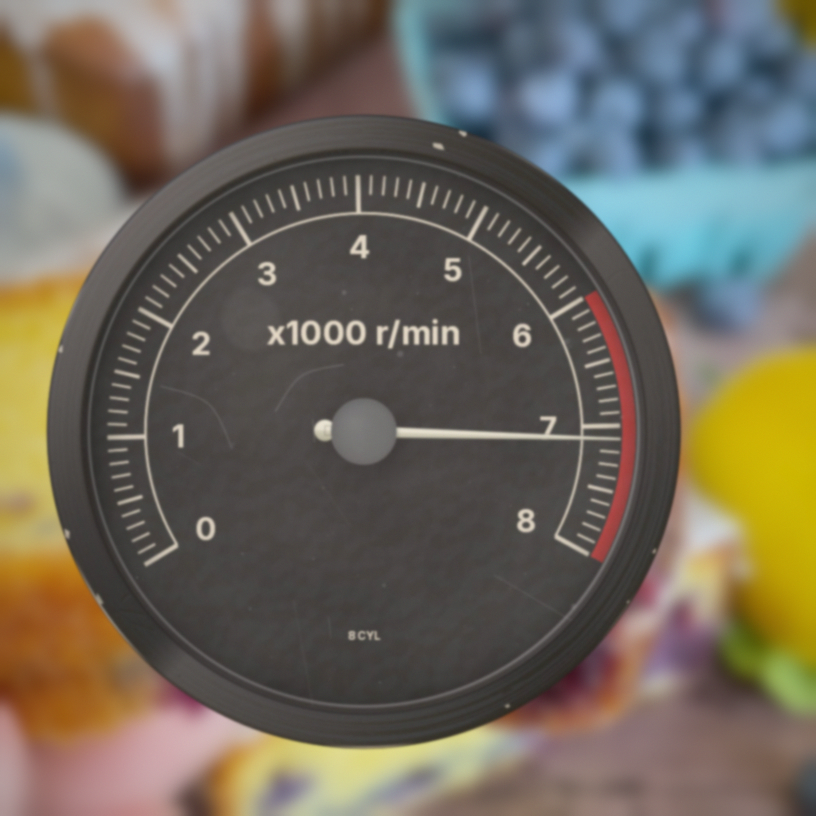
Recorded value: 7100 rpm
